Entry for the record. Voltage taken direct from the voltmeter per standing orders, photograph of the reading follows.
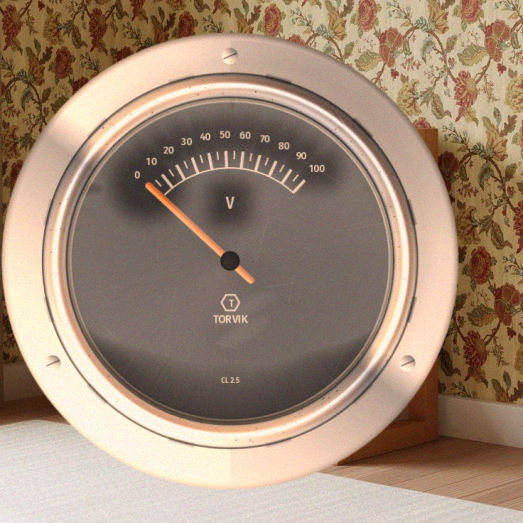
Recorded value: 0 V
